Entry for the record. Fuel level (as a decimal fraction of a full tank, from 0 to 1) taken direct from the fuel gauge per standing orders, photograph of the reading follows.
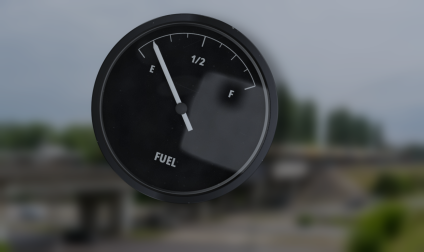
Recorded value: 0.125
